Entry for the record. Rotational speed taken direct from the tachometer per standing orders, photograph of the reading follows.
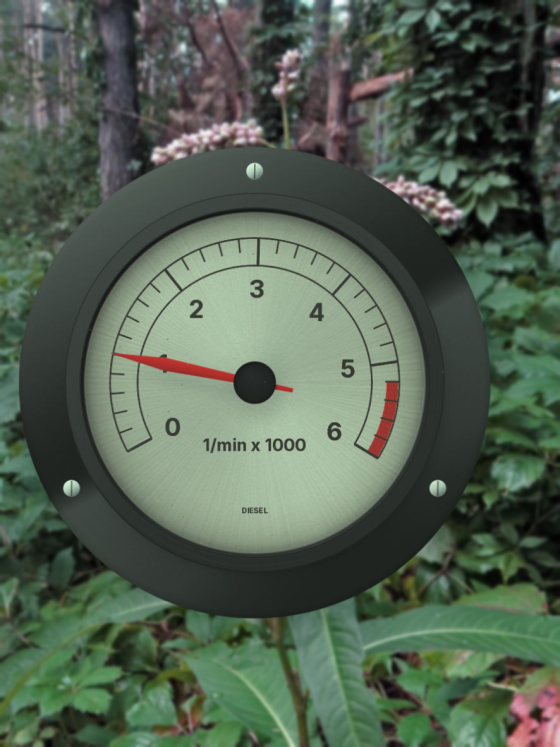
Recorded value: 1000 rpm
